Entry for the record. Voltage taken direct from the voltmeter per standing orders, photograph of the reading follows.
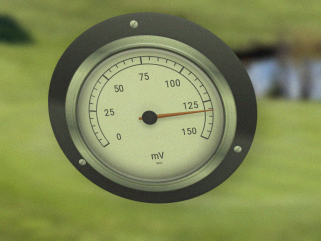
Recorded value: 130 mV
